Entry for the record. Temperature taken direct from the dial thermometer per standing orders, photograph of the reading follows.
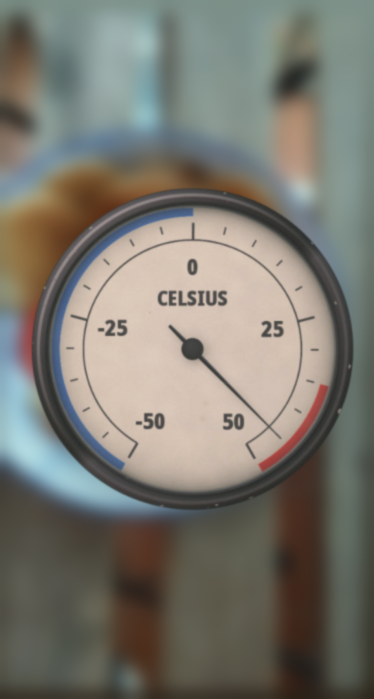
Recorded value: 45 °C
